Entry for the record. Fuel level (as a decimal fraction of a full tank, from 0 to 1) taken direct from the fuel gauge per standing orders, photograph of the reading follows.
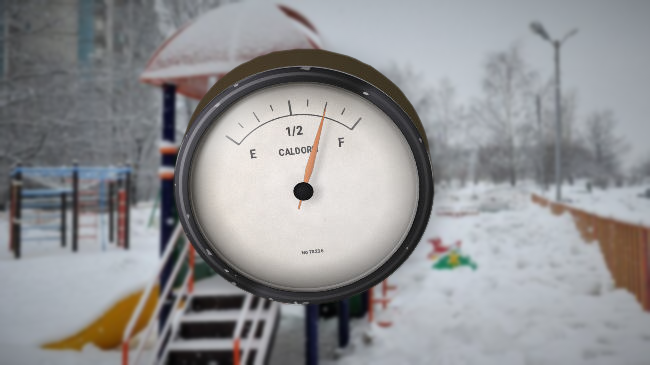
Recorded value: 0.75
